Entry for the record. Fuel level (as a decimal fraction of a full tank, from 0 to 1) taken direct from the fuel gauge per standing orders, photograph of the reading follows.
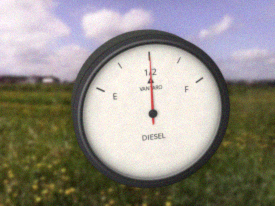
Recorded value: 0.5
